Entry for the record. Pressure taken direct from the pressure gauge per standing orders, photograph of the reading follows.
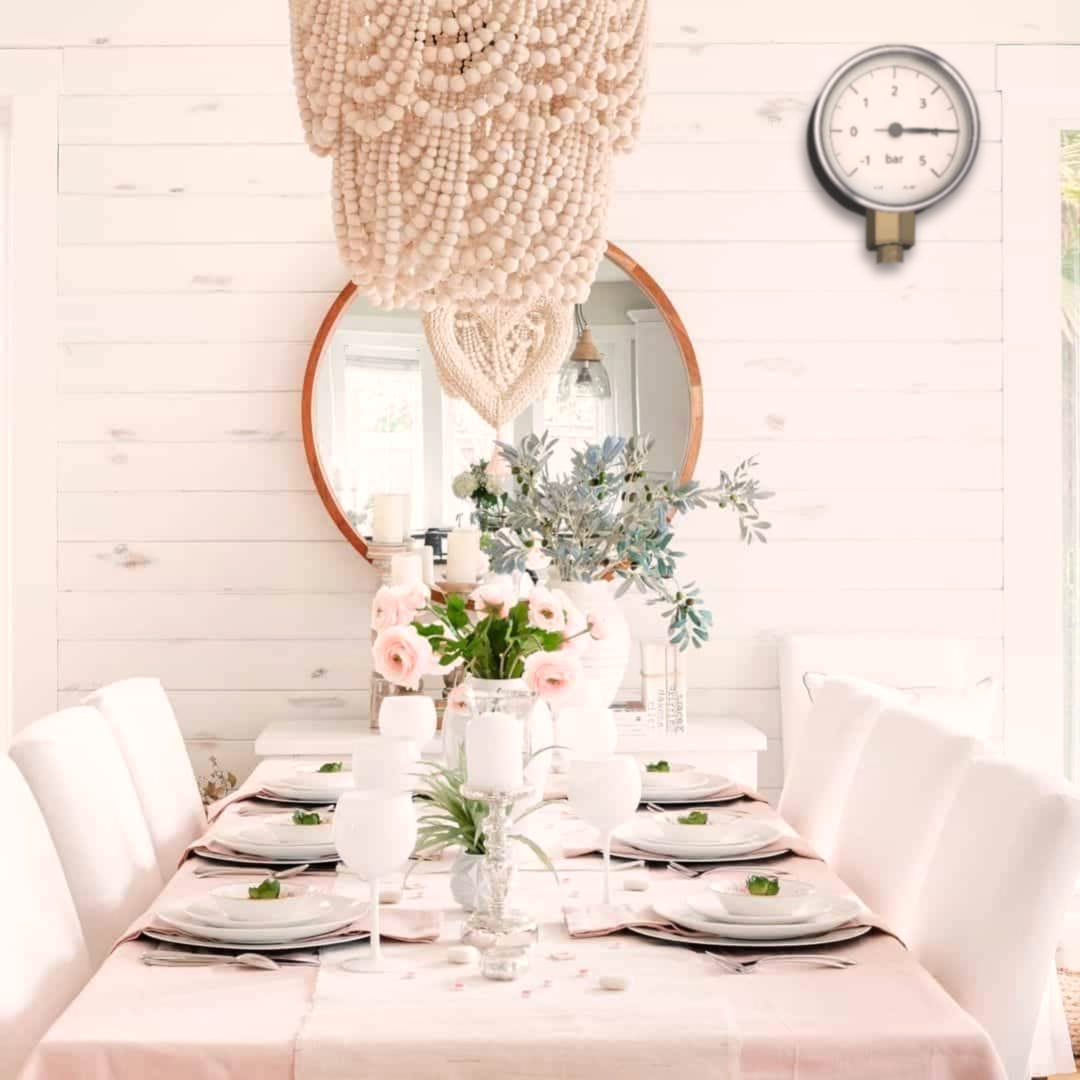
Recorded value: 4 bar
